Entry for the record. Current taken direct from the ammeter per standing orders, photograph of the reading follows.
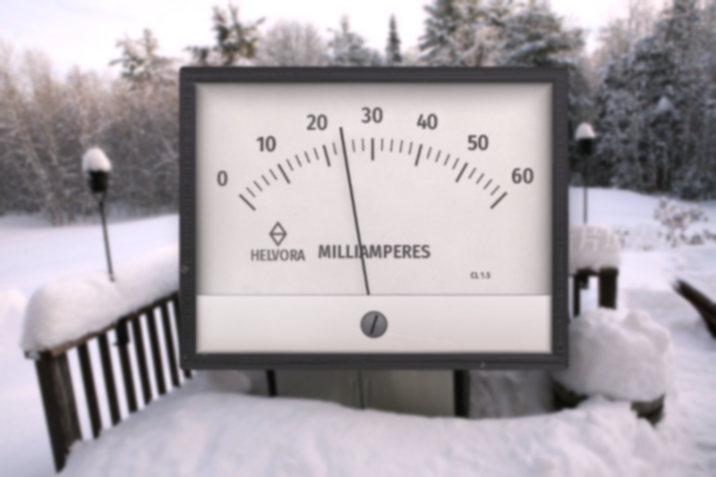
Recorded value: 24 mA
